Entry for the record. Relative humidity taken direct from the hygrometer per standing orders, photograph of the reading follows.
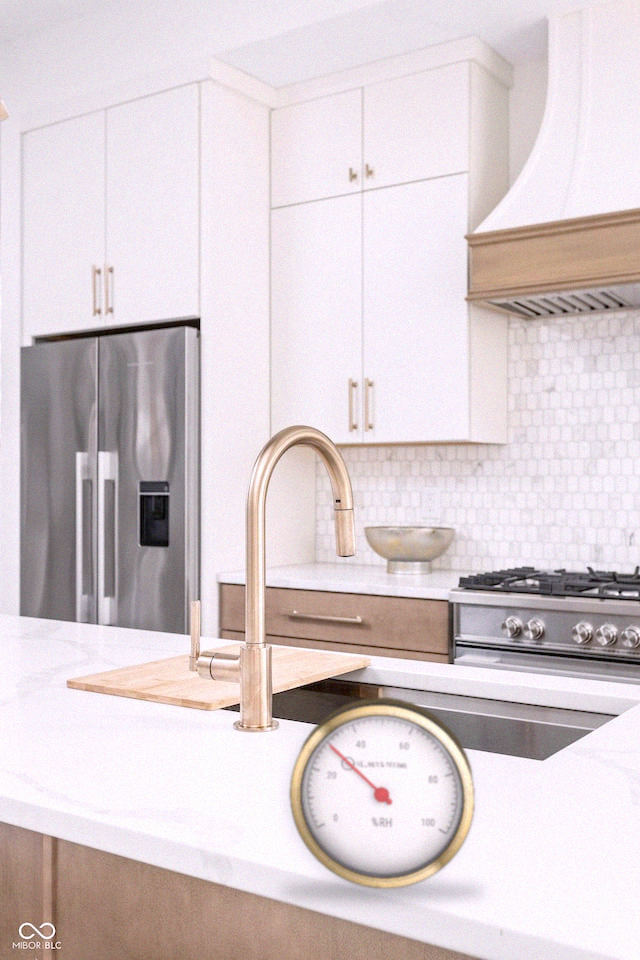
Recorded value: 30 %
